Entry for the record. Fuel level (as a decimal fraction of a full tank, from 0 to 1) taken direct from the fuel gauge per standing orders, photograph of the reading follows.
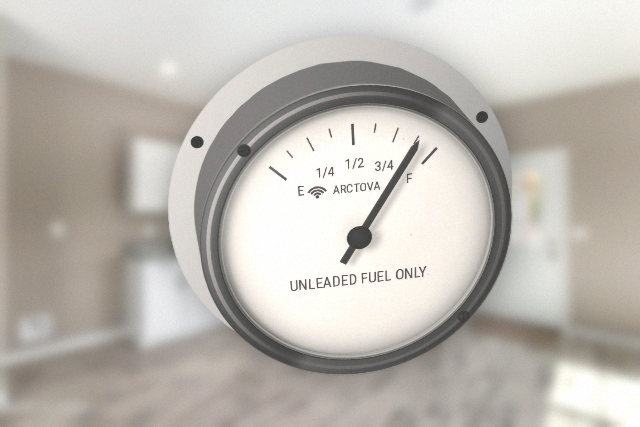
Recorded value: 0.875
